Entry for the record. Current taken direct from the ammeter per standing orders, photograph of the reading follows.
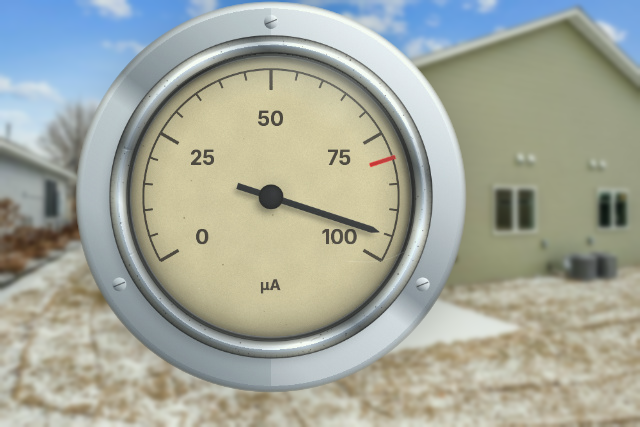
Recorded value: 95 µA
